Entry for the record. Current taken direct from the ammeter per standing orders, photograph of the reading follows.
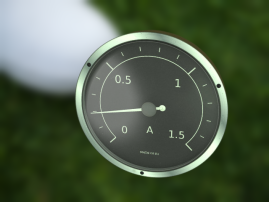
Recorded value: 0.2 A
